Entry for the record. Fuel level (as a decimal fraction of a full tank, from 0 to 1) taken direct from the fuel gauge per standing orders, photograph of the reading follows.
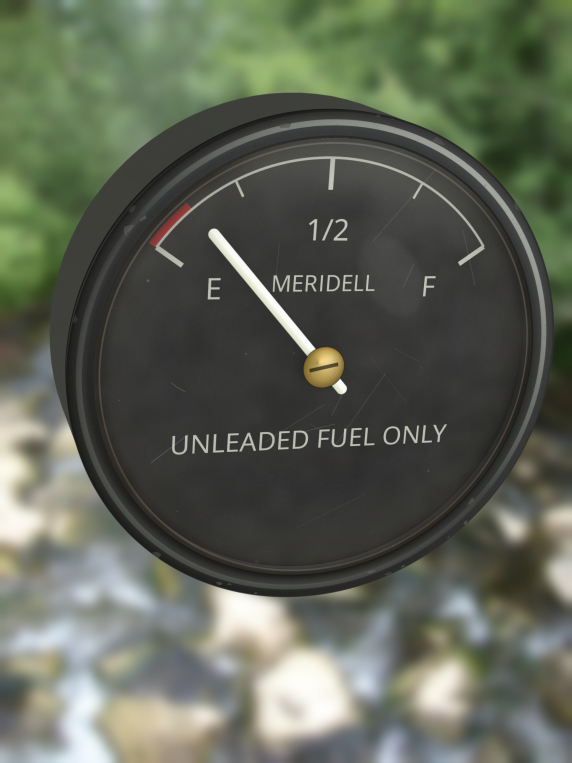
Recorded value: 0.125
